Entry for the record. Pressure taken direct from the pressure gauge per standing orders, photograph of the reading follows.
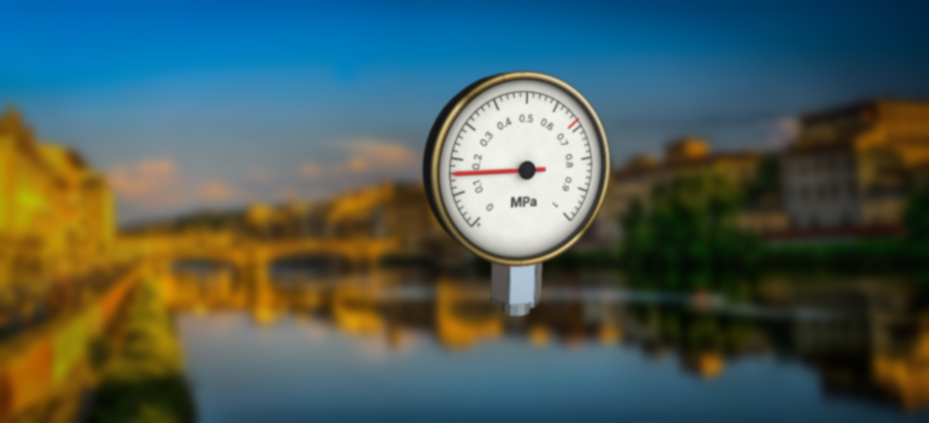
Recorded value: 0.16 MPa
